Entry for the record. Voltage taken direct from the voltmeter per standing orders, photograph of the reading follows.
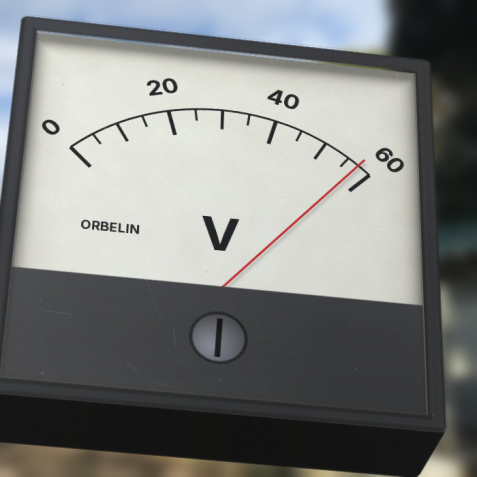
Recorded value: 57.5 V
